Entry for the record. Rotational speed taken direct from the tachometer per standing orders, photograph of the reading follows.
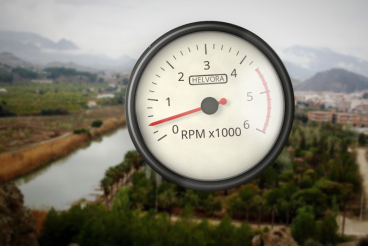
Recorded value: 400 rpm
